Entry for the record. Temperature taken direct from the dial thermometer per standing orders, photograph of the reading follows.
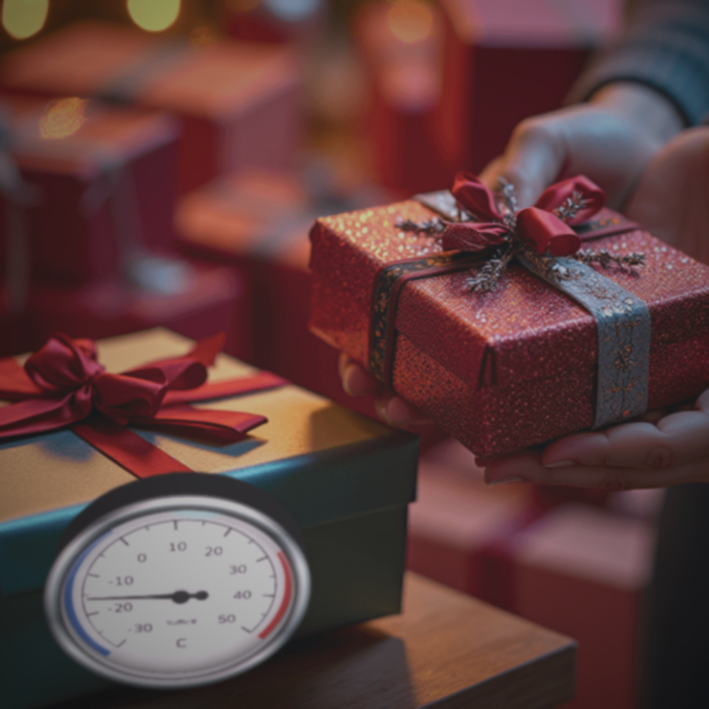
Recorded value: -15 °C
